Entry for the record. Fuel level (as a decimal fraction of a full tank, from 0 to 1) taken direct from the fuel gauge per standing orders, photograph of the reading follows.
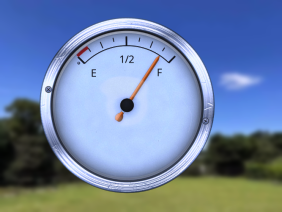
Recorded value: 0.875
